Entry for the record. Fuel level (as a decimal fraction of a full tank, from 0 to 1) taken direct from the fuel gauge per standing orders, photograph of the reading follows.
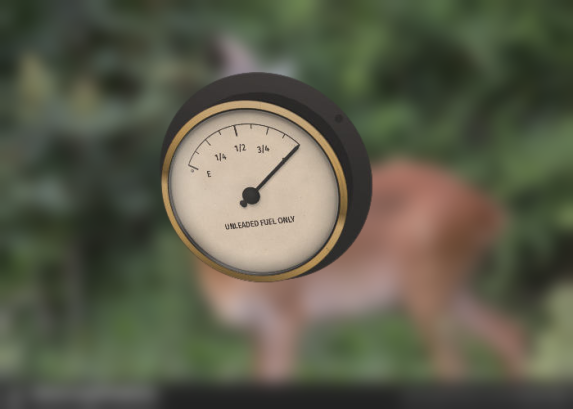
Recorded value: 1
